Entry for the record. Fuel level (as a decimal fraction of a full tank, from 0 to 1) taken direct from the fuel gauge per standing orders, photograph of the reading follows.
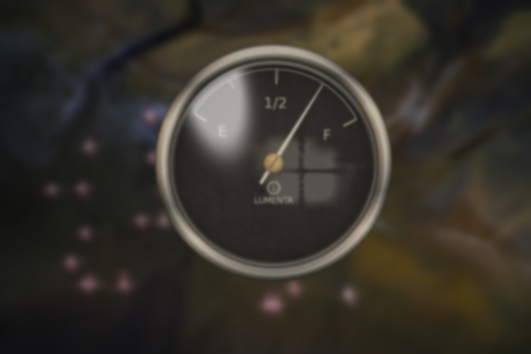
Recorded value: 0.75
